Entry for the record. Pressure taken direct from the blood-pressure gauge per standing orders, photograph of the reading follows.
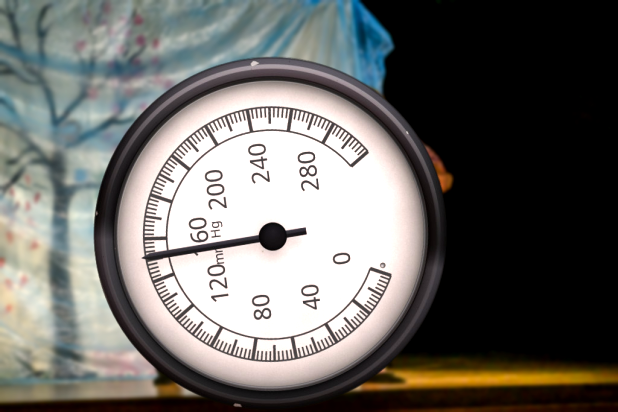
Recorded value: 152 mmHg
